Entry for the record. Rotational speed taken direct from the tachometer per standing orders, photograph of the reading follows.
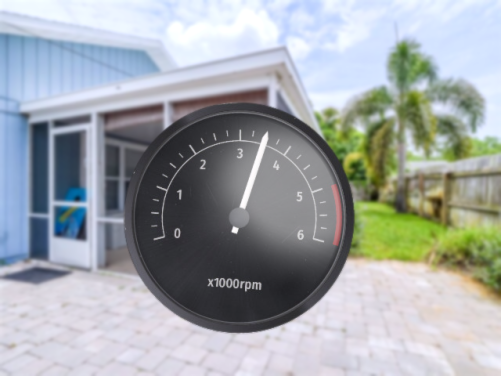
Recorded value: 3500 rpm
